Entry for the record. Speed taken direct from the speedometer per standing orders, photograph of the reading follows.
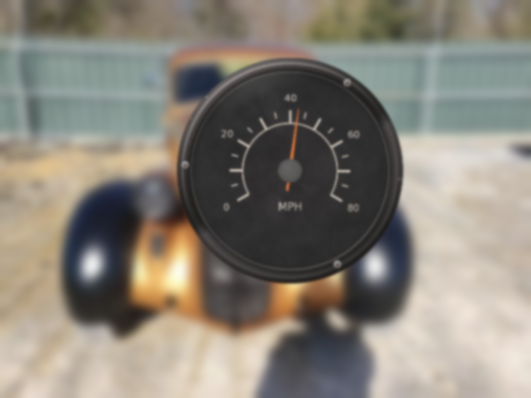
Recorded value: 42.5 mph
